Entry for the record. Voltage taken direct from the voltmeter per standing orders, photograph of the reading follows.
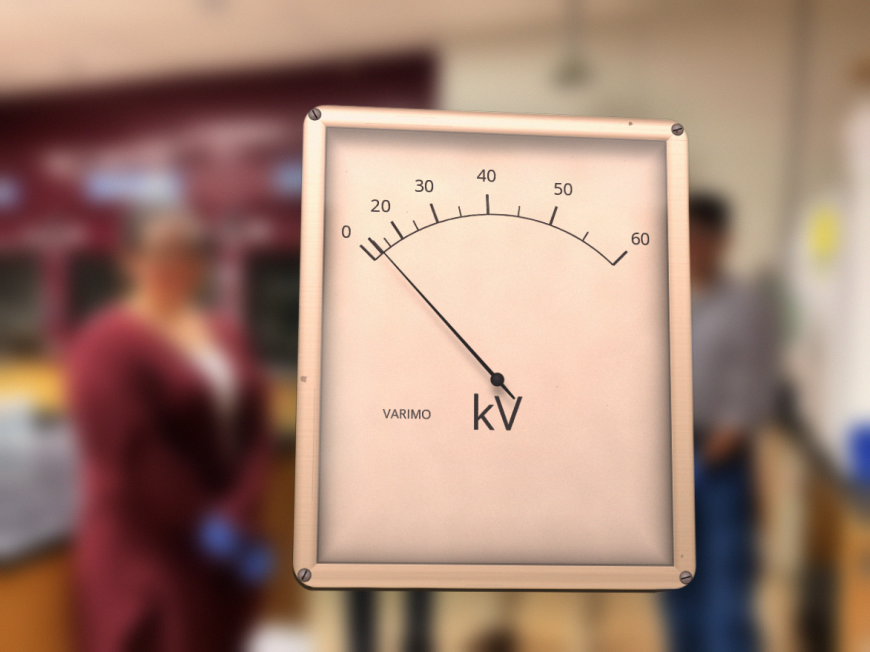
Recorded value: 10 kV
